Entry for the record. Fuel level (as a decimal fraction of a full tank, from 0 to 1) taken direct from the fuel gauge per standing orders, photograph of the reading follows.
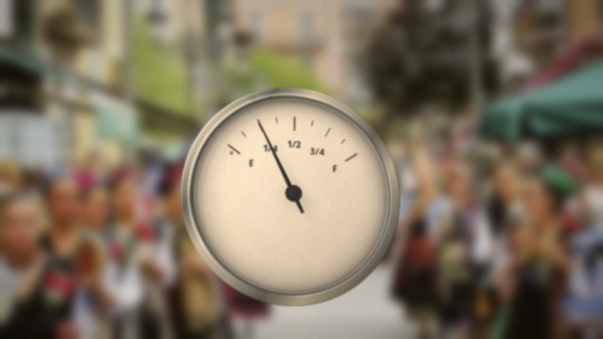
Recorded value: 0.25
